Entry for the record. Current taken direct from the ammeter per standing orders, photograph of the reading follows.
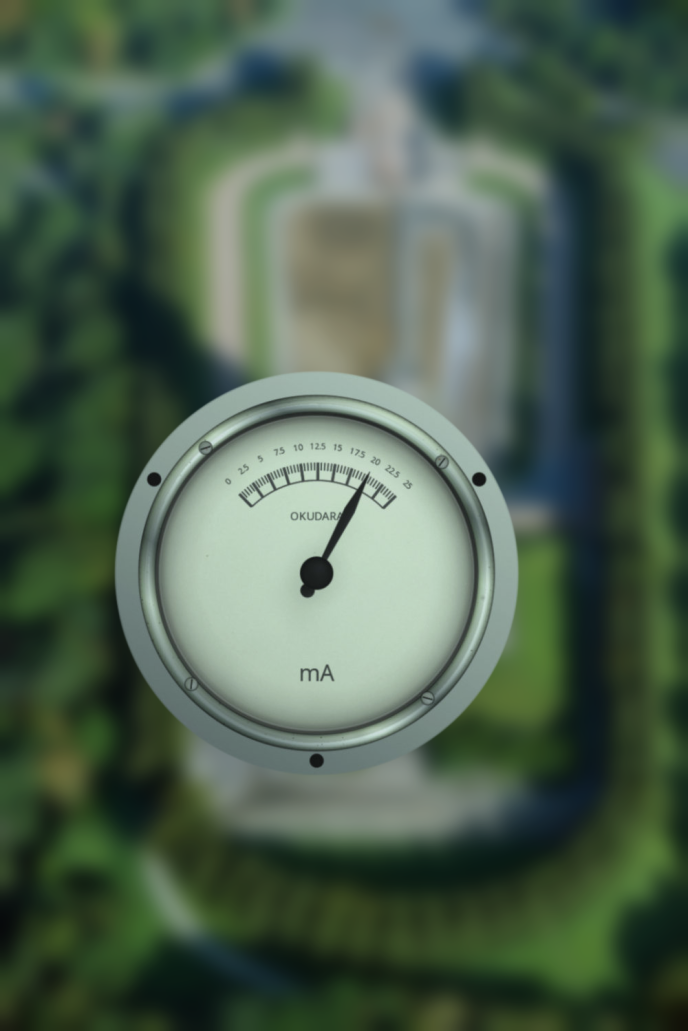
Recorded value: 20 mA
